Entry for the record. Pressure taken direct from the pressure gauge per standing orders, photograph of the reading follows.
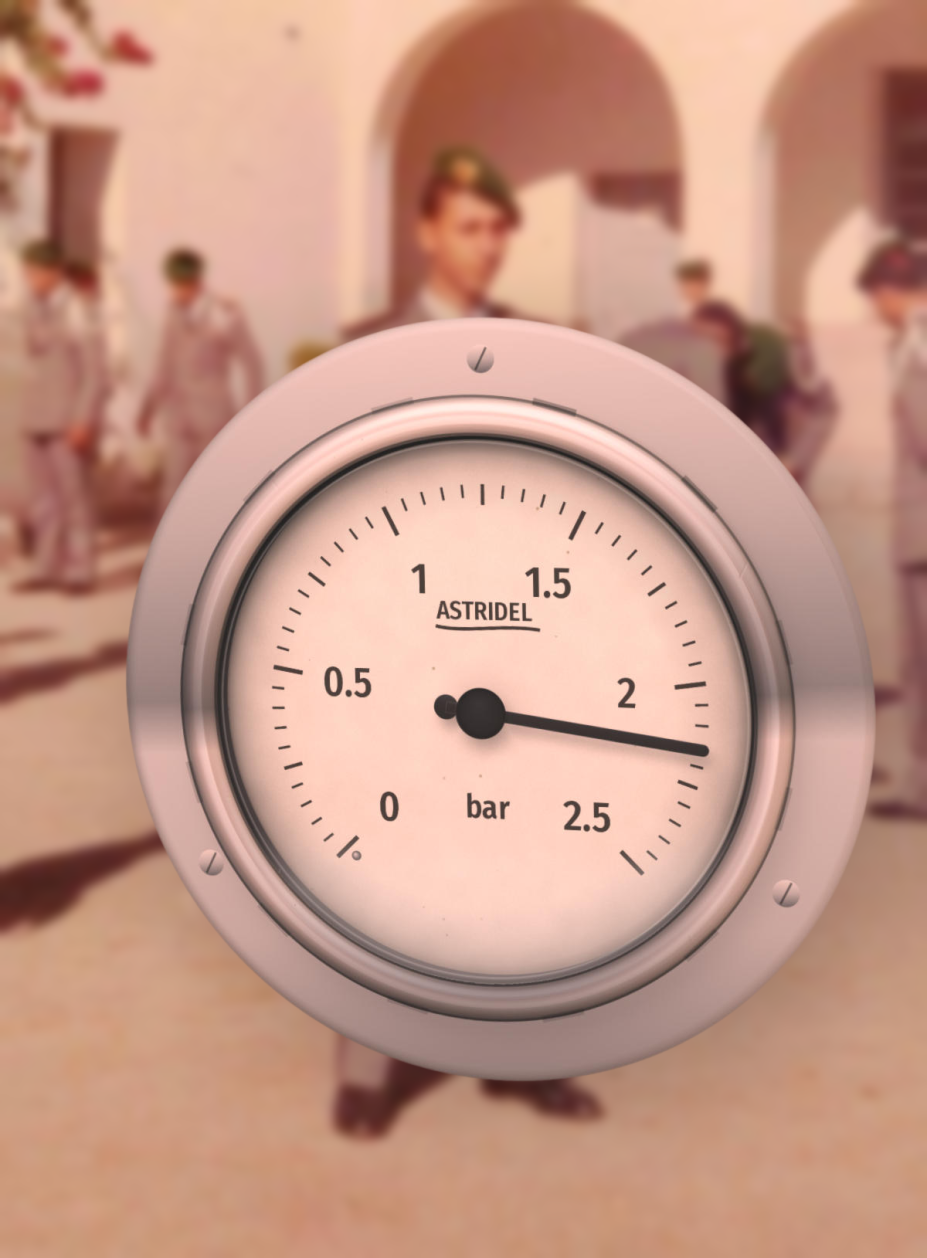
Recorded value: 2.15 bar
